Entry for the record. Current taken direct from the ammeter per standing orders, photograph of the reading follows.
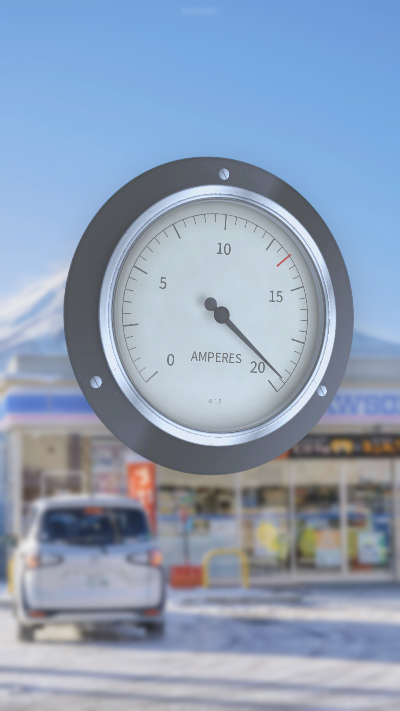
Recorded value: 19.5 A
